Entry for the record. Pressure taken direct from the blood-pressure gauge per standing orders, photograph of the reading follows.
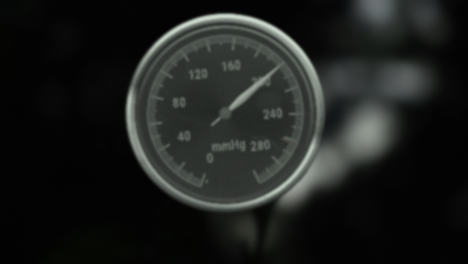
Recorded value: 200 mmHg
